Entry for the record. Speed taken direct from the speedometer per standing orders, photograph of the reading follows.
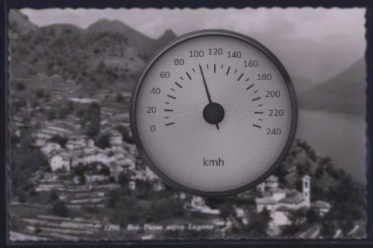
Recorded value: 100 km/h
